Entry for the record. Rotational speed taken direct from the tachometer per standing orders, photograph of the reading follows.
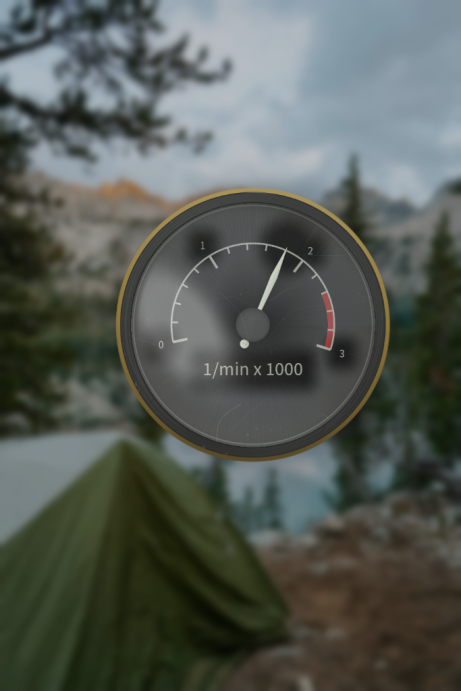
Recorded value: 1800 rpm
